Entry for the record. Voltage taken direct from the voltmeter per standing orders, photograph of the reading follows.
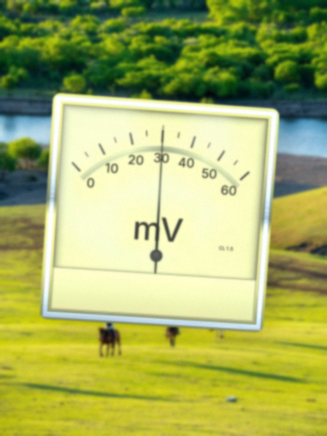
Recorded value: 30 mV
